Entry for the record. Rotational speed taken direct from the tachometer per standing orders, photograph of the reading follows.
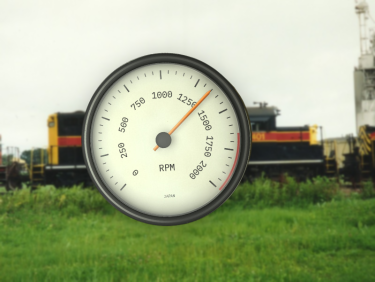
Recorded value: 1350 rpm
